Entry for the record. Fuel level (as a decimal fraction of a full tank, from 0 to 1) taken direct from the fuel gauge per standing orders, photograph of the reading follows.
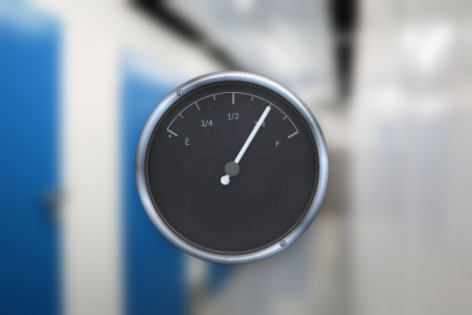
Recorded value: 0.75
